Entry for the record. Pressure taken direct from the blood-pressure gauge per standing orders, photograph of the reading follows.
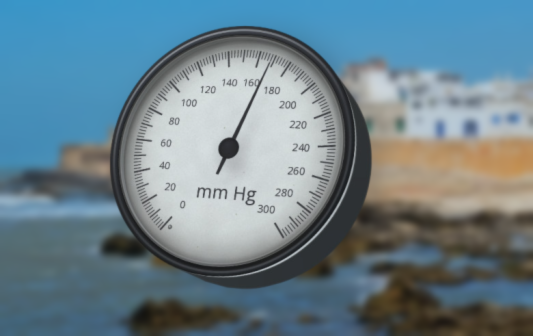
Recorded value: 170 mmHg
